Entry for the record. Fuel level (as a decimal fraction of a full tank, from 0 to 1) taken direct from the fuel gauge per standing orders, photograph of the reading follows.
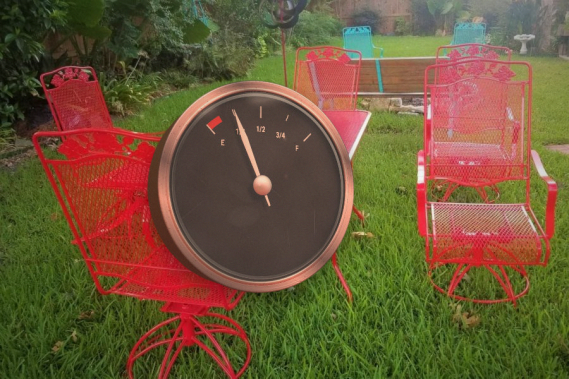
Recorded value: 0.25
